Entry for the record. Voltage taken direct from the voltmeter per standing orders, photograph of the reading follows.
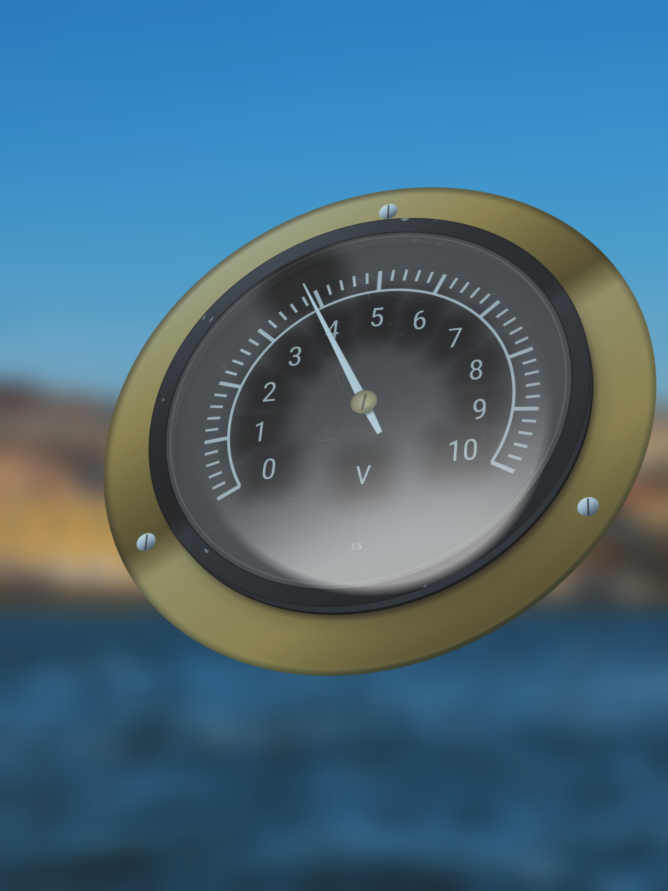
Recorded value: 3.9 V
